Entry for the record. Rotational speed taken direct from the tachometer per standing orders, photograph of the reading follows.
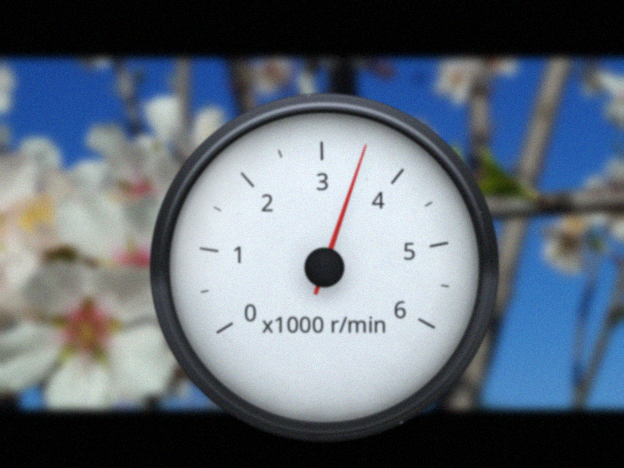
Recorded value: 3500 rpm
